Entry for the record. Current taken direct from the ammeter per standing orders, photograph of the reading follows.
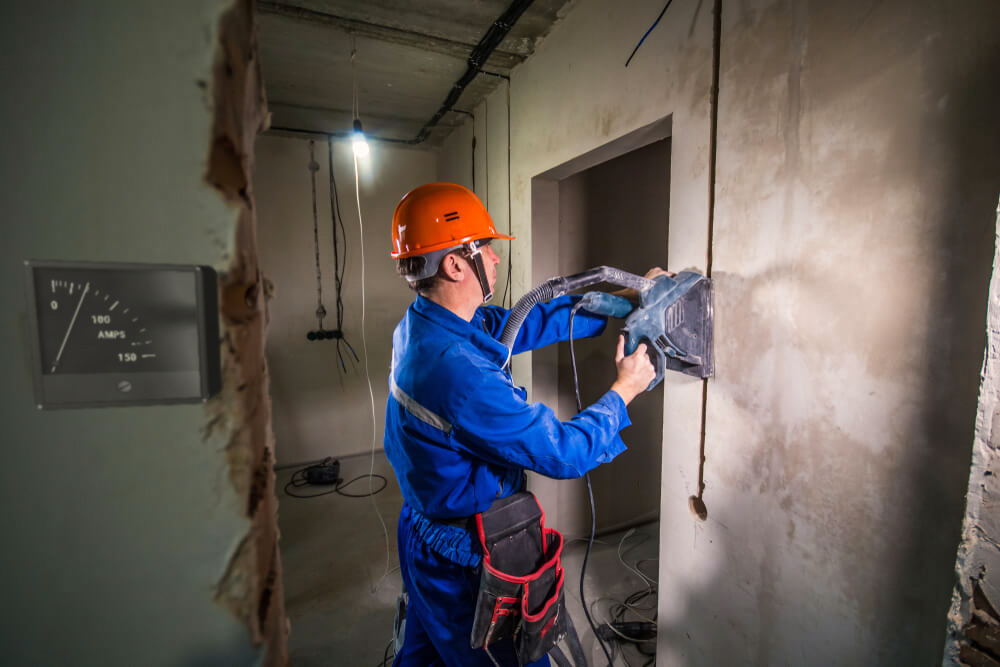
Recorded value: 70 A
